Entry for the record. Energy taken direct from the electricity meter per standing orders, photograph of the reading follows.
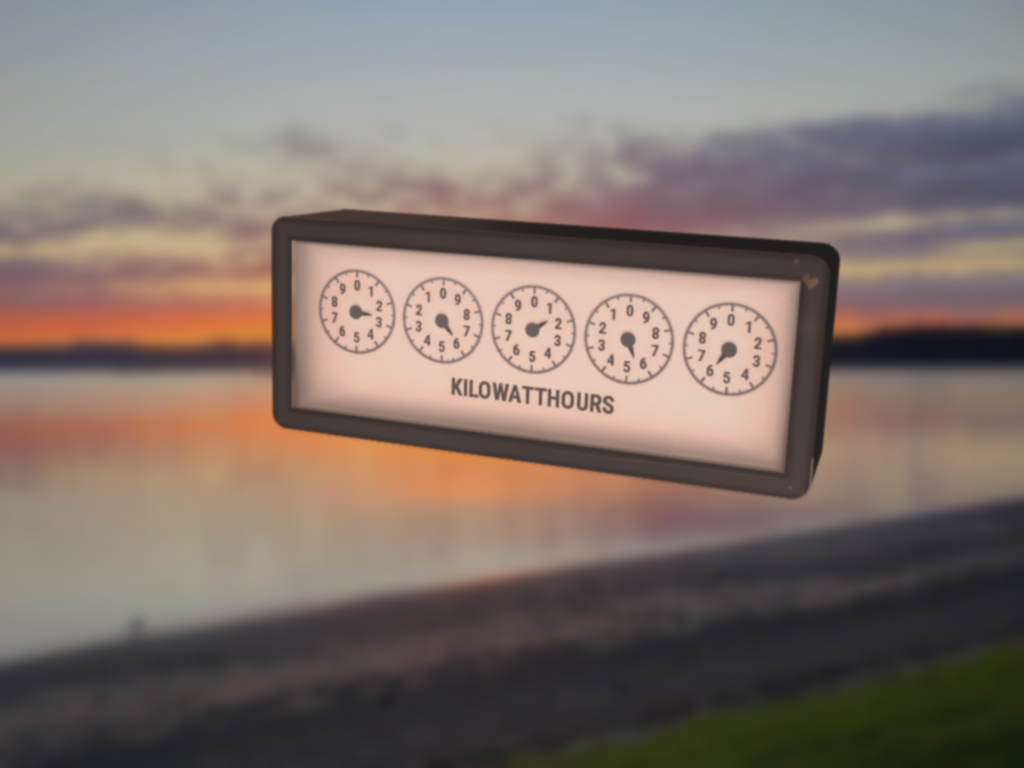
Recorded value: 26156 kWh
